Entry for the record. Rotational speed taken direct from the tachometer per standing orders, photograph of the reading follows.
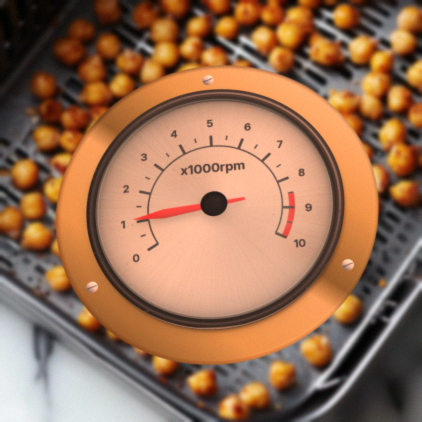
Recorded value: 1000 rpm
